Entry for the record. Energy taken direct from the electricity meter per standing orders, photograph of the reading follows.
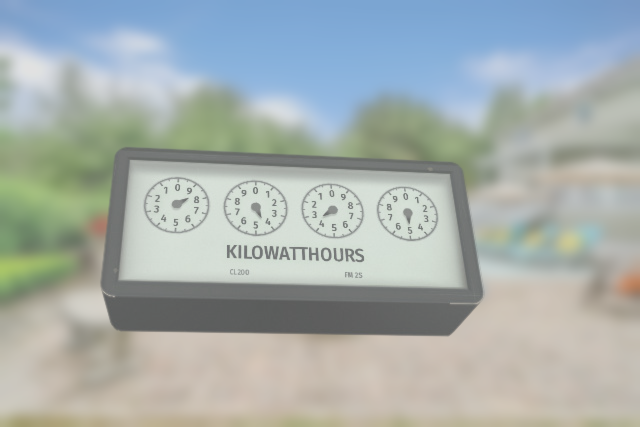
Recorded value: 8435 kWh
